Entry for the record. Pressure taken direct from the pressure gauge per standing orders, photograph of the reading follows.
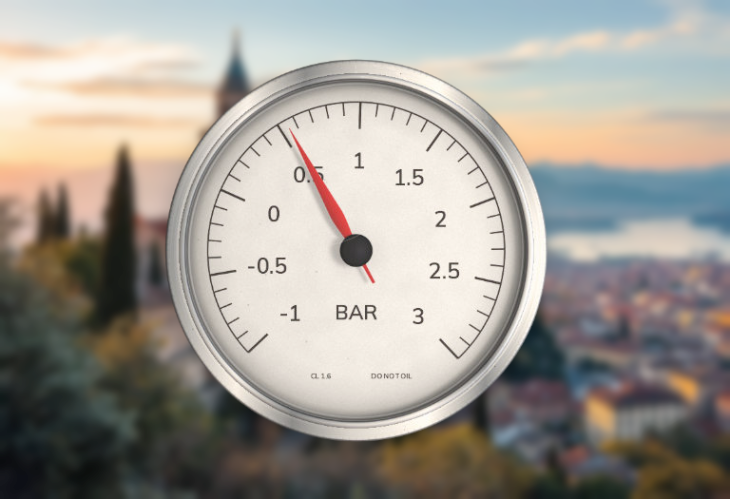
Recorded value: 0.55 bar
